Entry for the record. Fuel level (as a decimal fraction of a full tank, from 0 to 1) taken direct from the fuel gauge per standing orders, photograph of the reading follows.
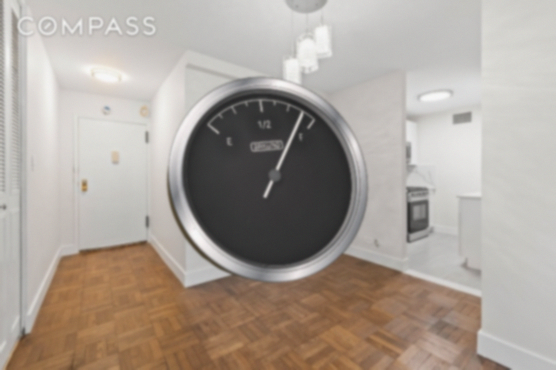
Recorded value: 0.875
